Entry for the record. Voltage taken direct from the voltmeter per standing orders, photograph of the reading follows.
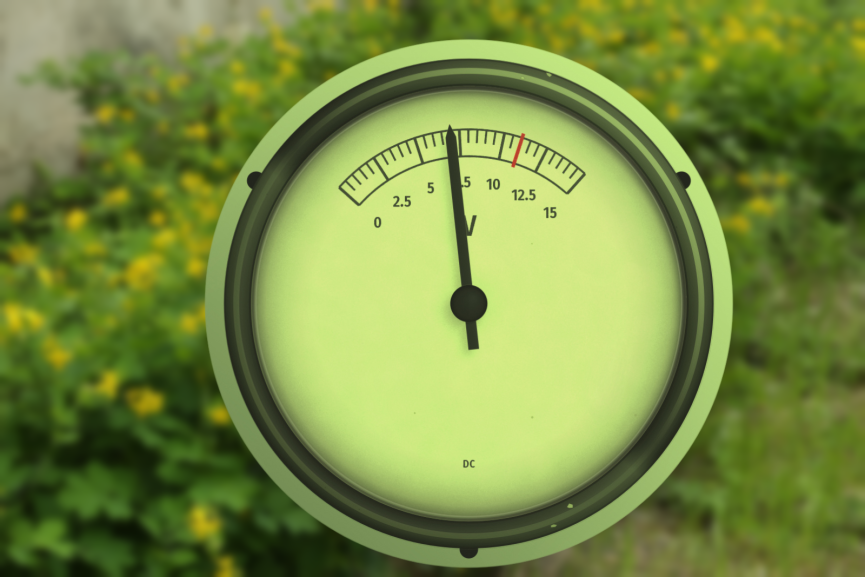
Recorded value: 7 V
